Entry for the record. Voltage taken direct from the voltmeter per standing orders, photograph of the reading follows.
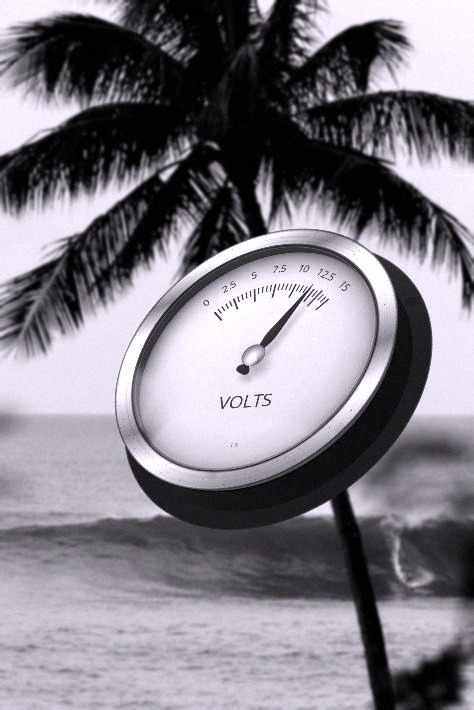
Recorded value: 12.5 V
